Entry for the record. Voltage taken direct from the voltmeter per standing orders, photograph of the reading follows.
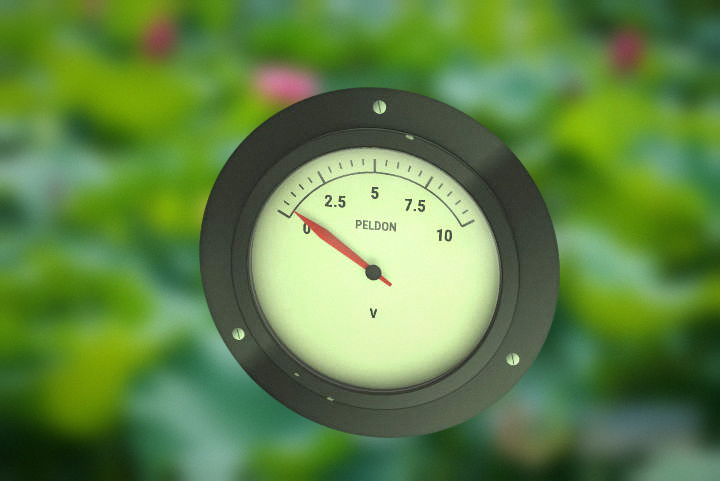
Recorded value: 0.5 V
